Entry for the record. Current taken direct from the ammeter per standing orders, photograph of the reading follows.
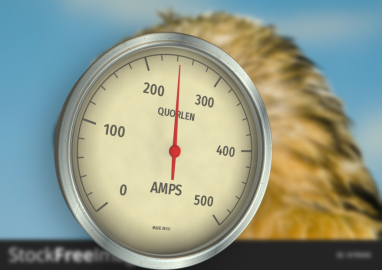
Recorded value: 240 A
